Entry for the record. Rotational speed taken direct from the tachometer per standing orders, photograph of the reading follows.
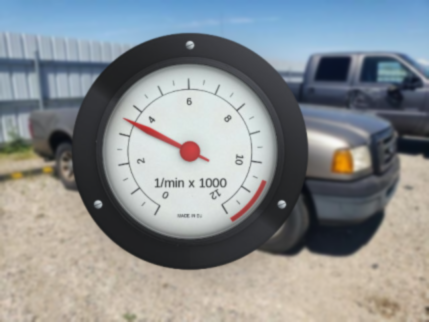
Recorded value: 3500 rpm
